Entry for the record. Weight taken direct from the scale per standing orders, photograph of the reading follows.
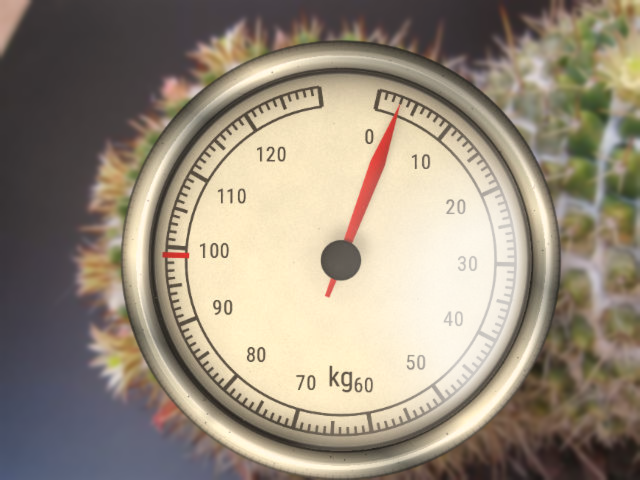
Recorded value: 3 kg
